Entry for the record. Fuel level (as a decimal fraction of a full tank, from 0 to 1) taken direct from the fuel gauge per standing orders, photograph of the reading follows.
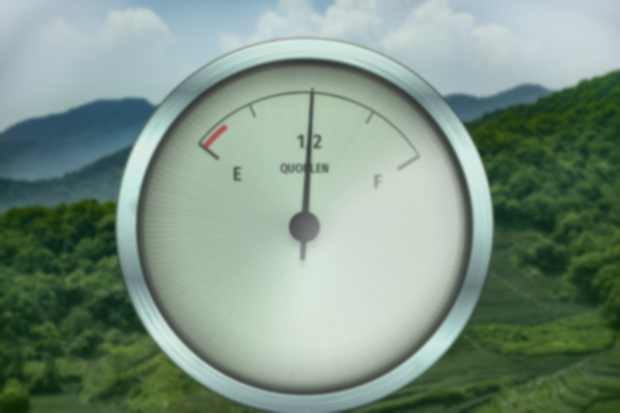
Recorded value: 0.5
